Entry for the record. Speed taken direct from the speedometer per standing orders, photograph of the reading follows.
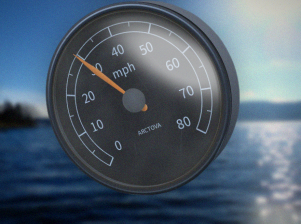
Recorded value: 30 mph
